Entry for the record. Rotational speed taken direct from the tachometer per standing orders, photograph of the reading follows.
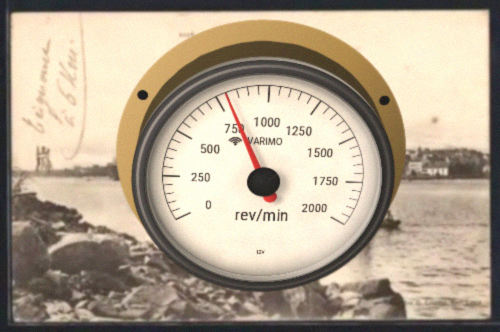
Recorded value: 800 rpm
